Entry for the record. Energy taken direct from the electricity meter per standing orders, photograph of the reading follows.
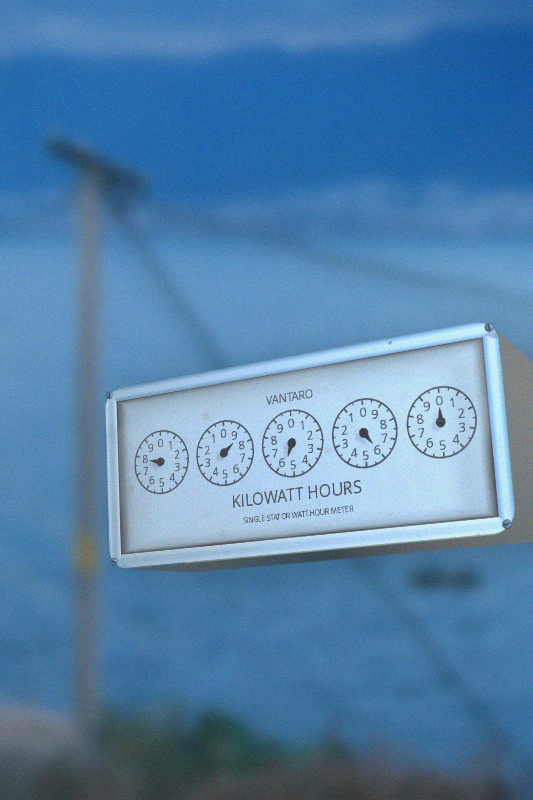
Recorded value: 78560 kWh
